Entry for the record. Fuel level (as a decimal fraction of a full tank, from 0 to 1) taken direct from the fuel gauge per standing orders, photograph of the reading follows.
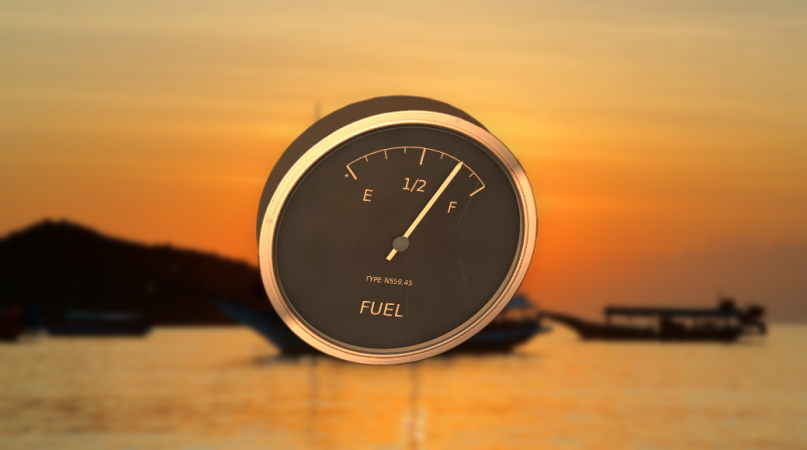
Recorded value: 0.75
